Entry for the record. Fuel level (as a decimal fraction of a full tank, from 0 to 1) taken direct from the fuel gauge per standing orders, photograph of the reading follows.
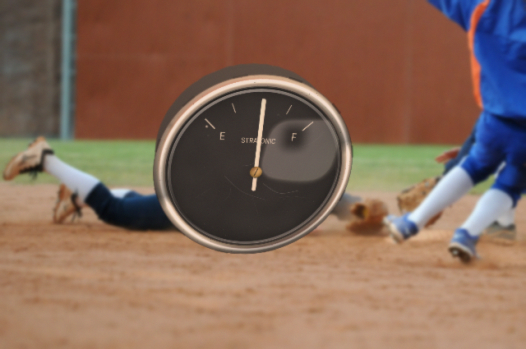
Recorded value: 0.5
